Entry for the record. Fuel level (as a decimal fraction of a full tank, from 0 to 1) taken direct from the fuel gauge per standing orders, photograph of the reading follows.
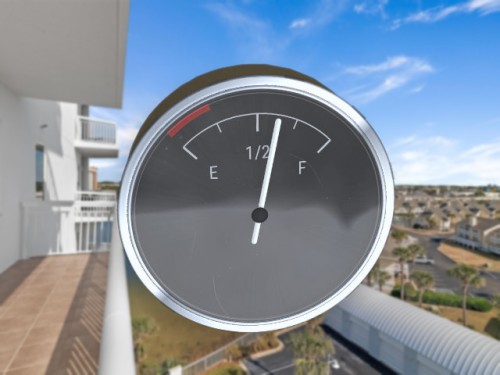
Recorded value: 0.625
